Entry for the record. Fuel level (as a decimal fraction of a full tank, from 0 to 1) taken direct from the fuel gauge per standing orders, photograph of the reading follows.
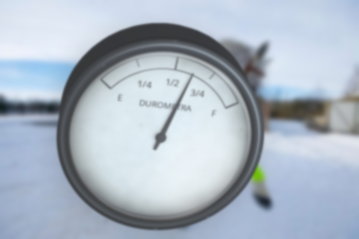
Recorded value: 0.625
